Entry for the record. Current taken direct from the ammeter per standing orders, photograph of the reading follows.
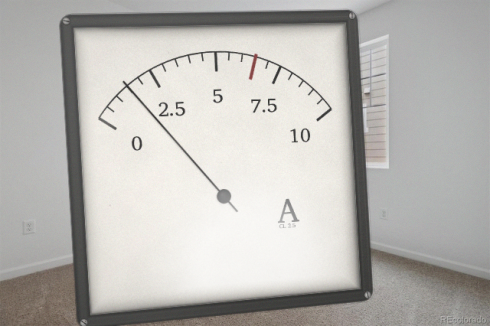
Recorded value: 1.5 A
